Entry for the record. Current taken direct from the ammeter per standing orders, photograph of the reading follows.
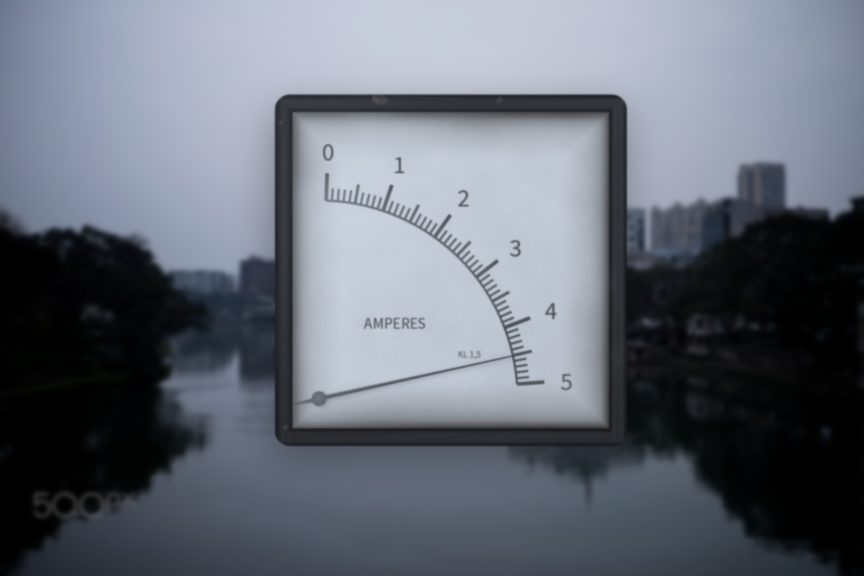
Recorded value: 4.5 A
